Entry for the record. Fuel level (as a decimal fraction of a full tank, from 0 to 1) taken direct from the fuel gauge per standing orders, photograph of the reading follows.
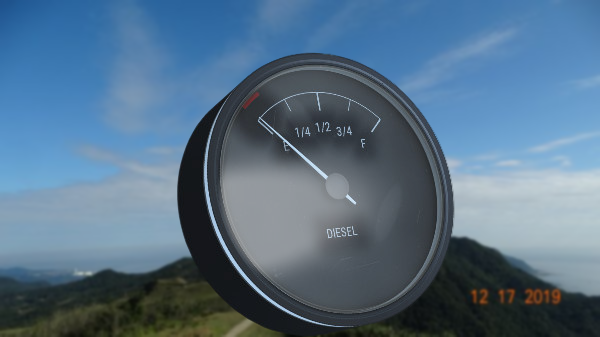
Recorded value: 0
